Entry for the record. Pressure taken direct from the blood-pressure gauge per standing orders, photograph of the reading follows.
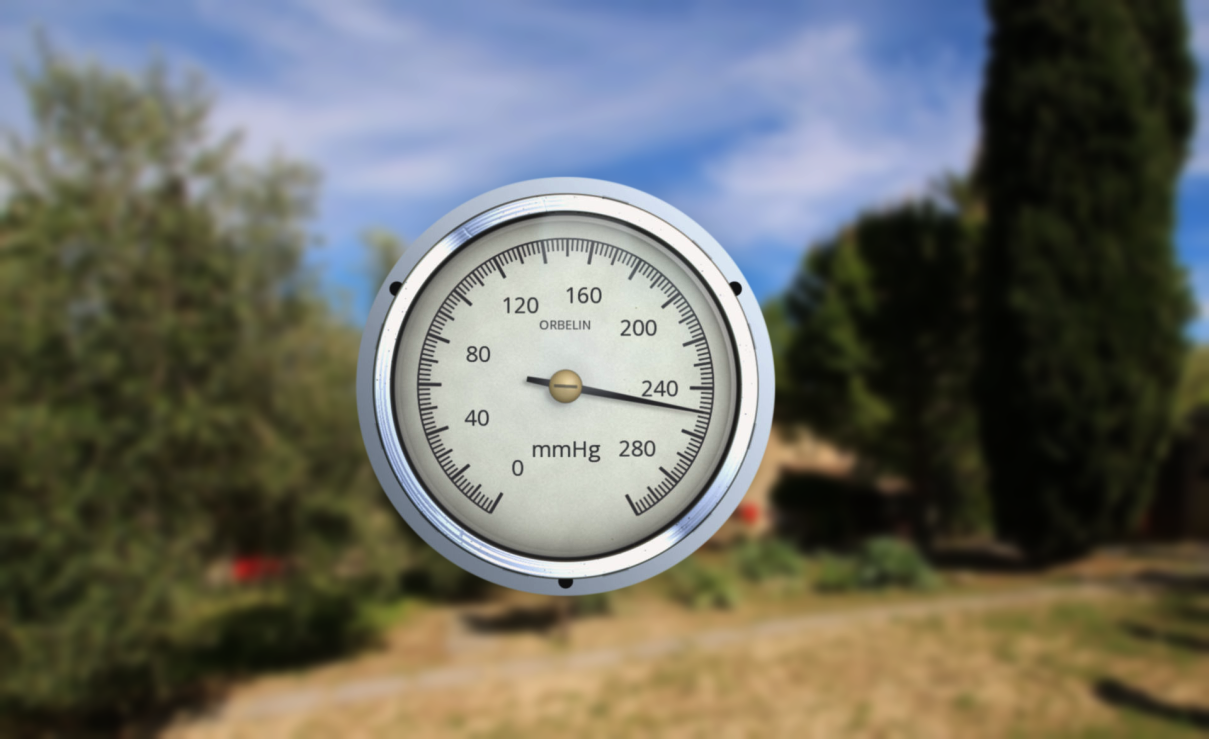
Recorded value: 250 mmHg
